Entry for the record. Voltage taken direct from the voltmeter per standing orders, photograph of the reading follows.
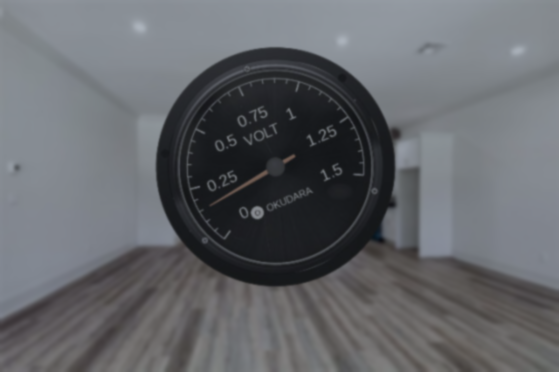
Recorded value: 0.15 V
